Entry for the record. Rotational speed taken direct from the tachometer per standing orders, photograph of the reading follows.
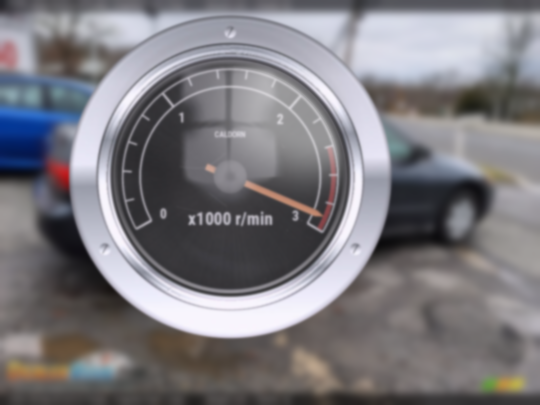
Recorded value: 2900 rpm
